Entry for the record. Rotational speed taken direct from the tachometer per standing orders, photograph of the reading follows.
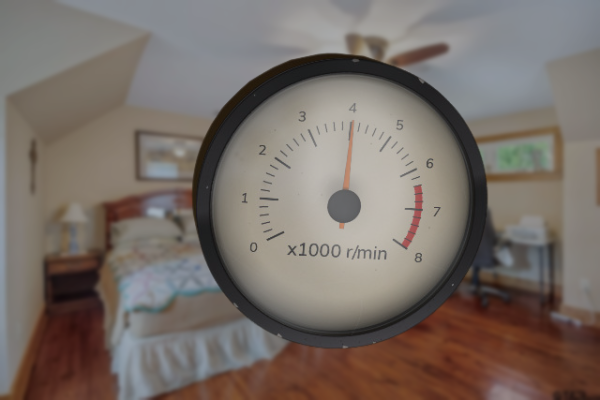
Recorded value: 4000 rpm
